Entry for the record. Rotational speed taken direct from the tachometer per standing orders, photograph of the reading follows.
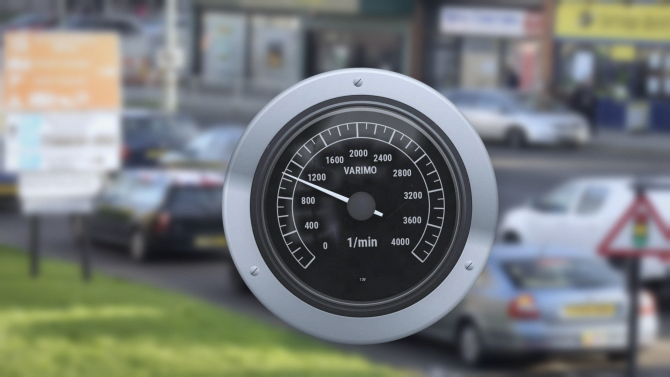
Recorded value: 1050 rpm
